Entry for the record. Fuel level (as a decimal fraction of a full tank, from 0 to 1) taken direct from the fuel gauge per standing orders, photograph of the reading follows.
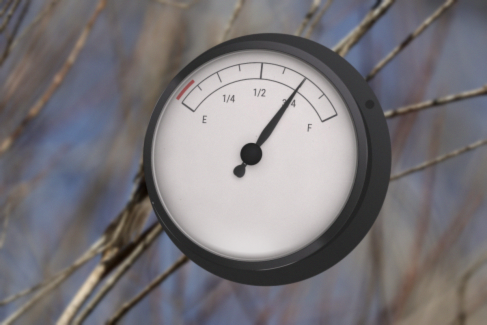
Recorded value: 0.75
